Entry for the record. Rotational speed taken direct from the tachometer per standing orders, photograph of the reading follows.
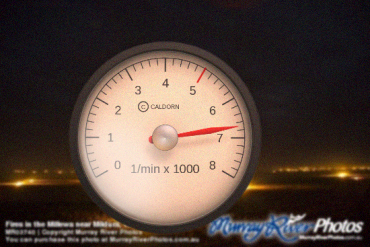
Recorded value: 6700 rpm
